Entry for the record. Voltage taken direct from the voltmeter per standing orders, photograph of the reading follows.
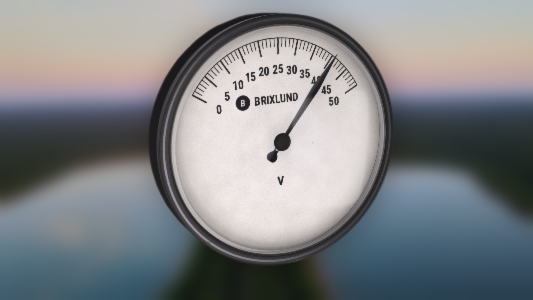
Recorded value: 40 V
